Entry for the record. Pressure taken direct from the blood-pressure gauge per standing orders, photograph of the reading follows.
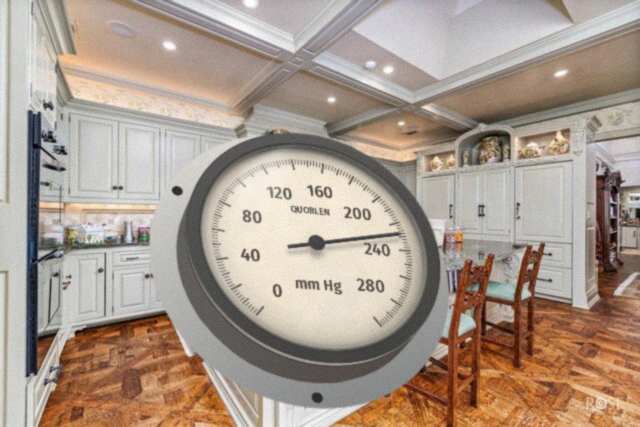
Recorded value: 230 mmHg
